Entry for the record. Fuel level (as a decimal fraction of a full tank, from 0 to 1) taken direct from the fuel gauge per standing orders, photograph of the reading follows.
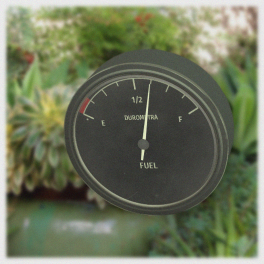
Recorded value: 0.625
